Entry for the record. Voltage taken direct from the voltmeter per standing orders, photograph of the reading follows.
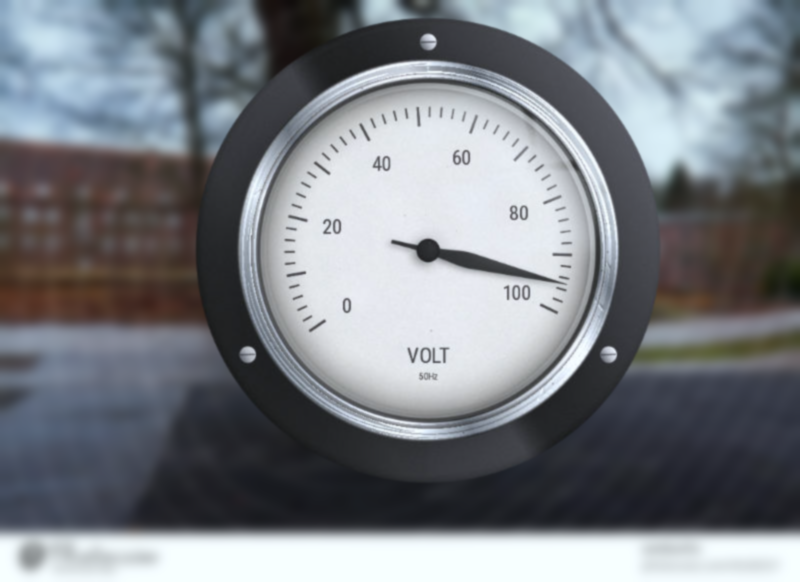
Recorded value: 95 V
